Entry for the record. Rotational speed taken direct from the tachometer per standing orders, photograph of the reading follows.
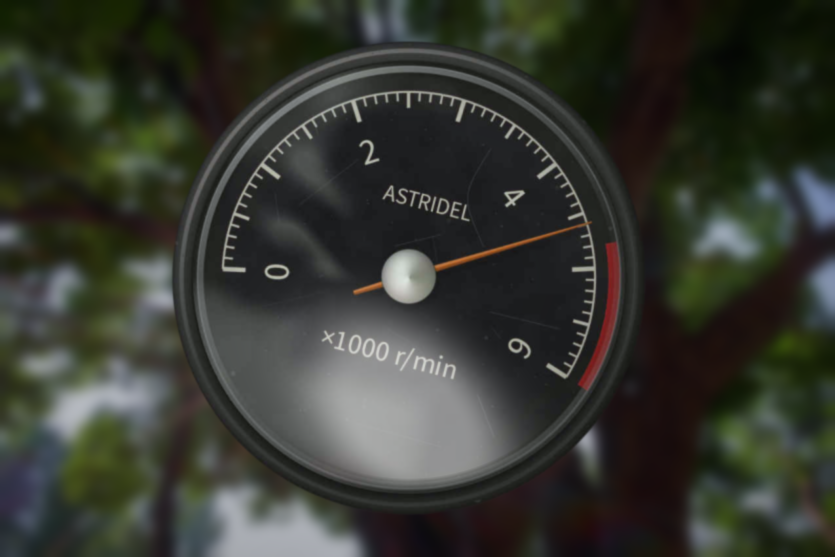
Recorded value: 4600 rpm
